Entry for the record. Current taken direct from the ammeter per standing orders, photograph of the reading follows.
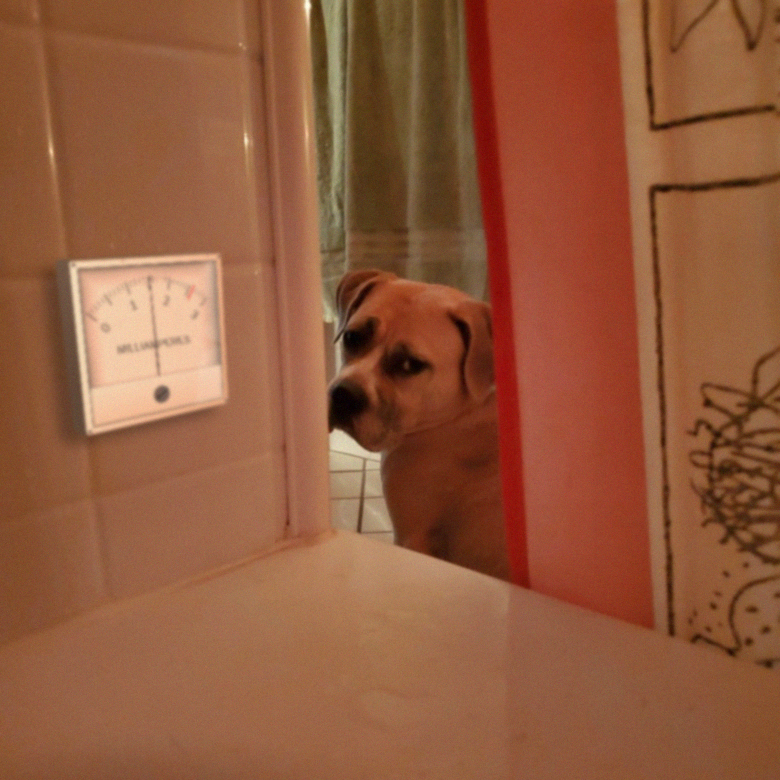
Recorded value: 1.5 mA
